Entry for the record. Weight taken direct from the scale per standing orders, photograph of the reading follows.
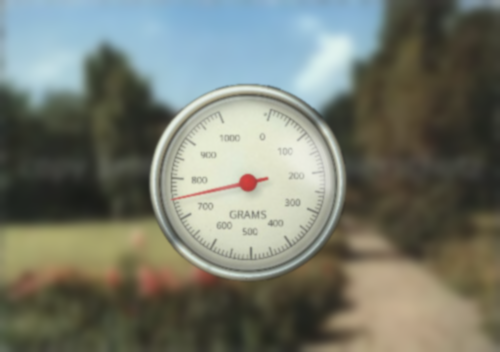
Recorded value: 750 g
